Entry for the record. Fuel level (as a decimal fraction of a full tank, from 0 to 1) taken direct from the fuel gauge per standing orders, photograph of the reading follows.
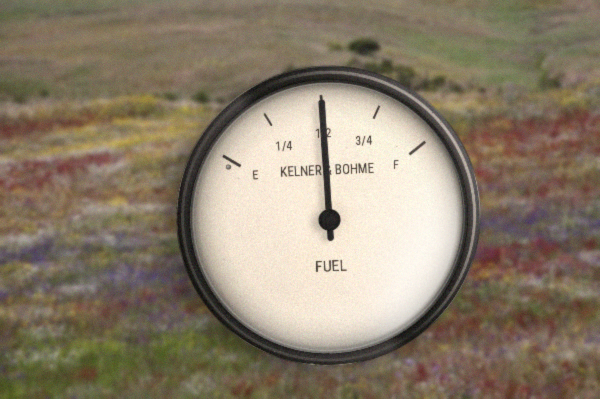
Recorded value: 0.5
